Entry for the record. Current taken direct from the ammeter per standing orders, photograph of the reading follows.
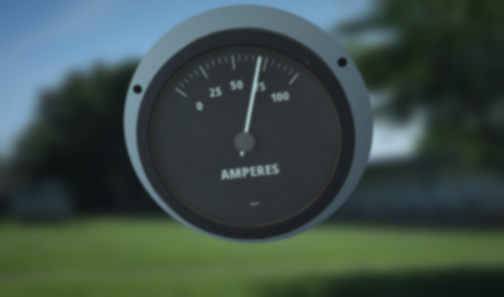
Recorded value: 70 A
